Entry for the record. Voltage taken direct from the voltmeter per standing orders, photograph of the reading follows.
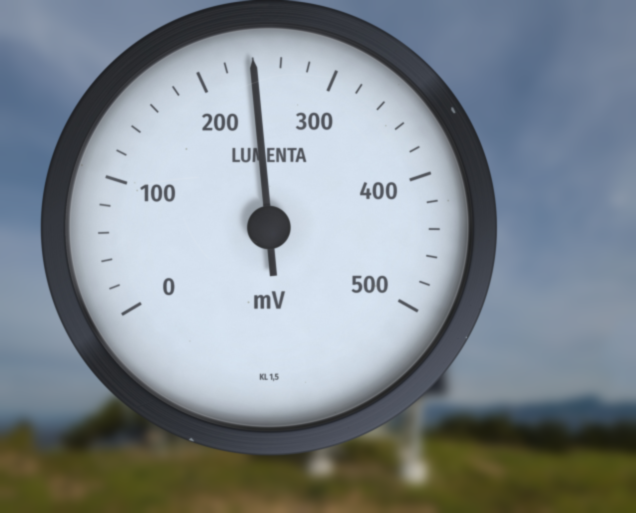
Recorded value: 240 mV
